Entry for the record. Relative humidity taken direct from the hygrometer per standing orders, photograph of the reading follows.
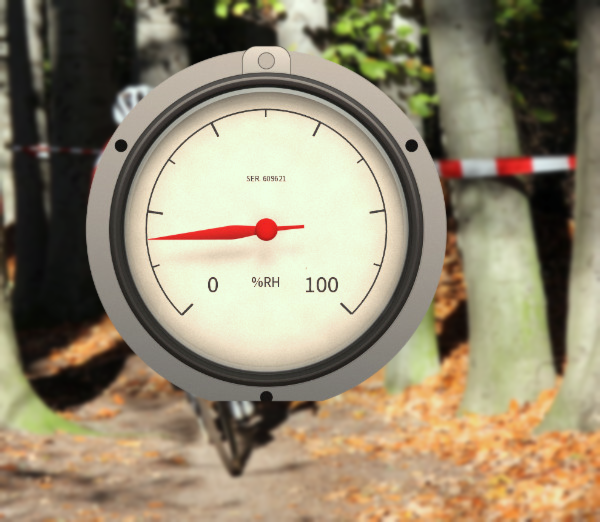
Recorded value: 15 %
